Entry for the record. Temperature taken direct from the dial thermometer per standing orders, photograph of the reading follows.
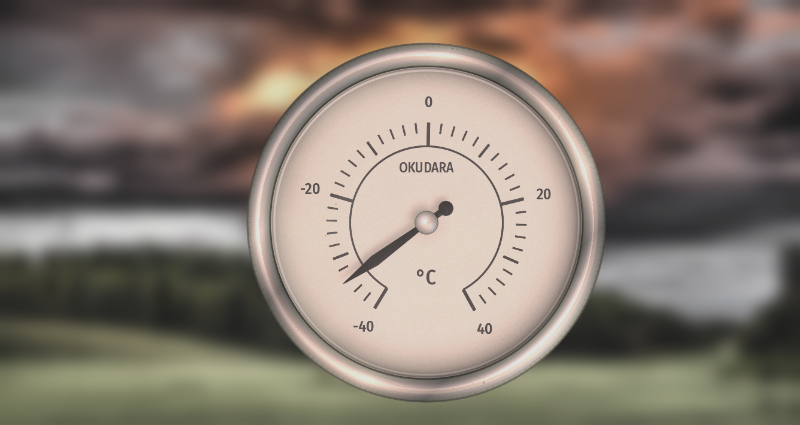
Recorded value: -34 °C
